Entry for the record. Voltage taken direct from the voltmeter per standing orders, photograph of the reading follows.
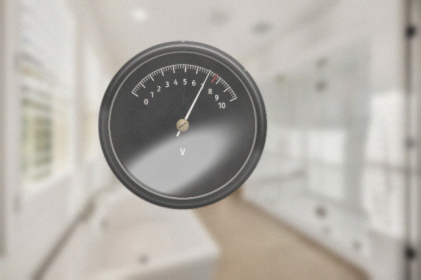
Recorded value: 7 V
